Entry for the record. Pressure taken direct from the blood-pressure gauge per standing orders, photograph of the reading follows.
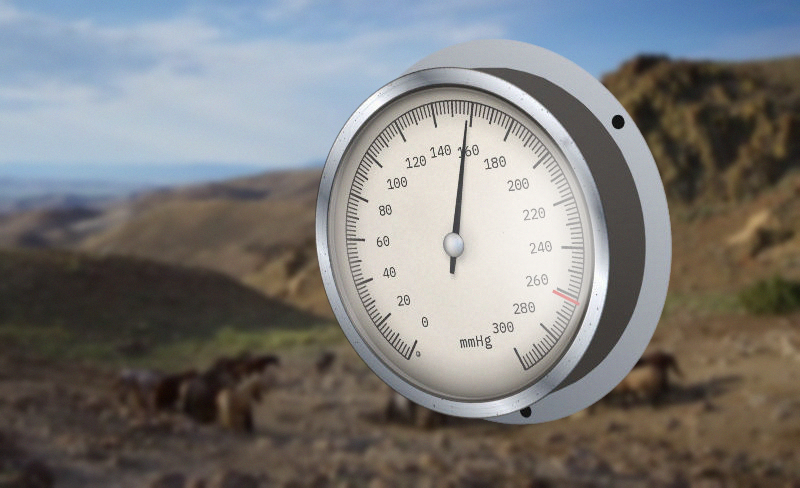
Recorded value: 160 mmHg
